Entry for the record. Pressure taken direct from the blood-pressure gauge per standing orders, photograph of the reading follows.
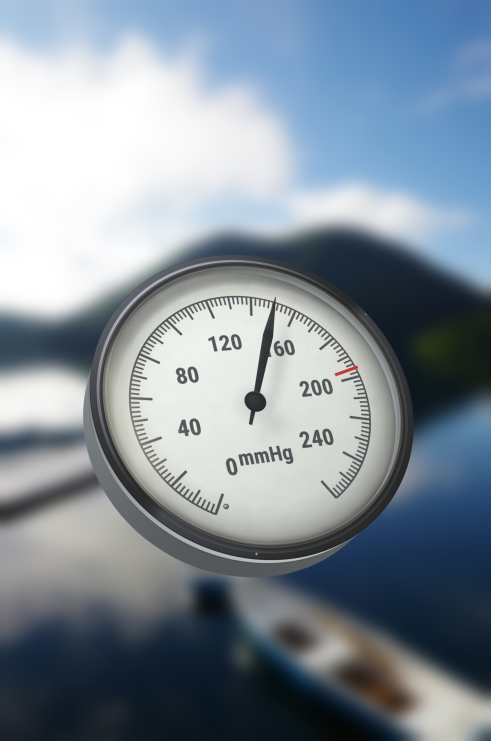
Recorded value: 150 mmHg
